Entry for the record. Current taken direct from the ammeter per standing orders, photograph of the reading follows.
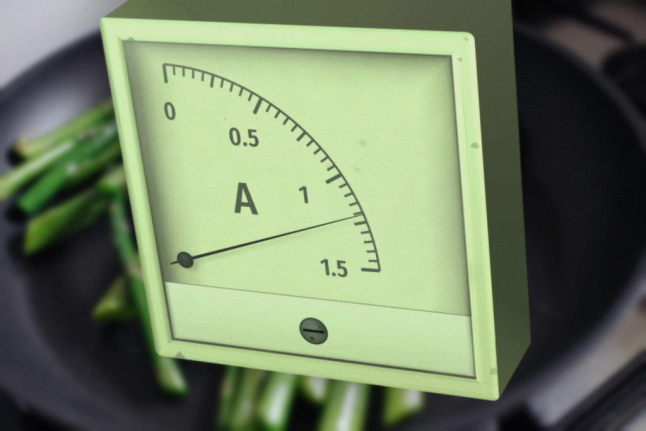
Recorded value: 1.2 A
